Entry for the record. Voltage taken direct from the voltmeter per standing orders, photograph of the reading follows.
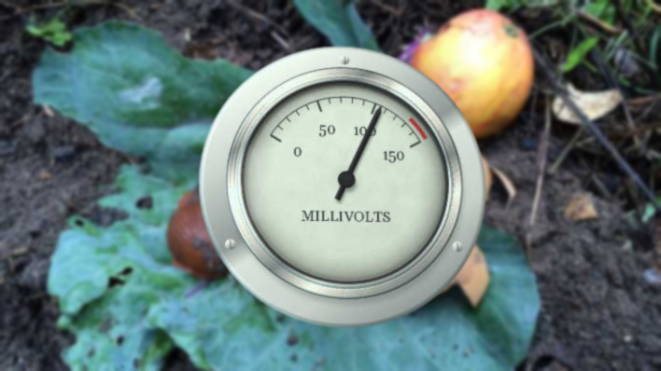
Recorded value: 105 mV
